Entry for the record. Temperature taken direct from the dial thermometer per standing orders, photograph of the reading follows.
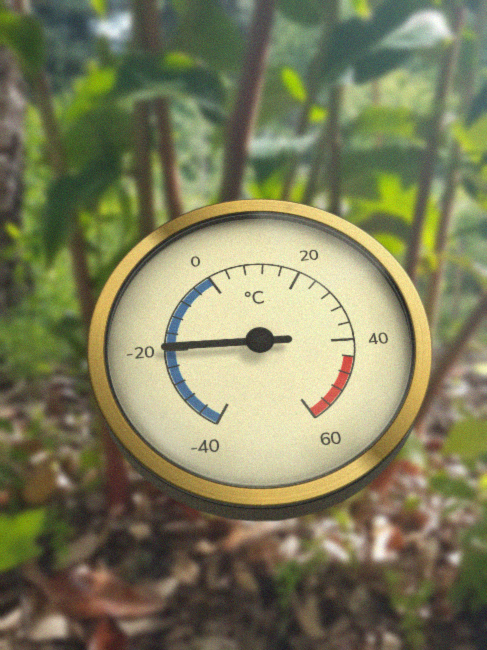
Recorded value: -20 °C
